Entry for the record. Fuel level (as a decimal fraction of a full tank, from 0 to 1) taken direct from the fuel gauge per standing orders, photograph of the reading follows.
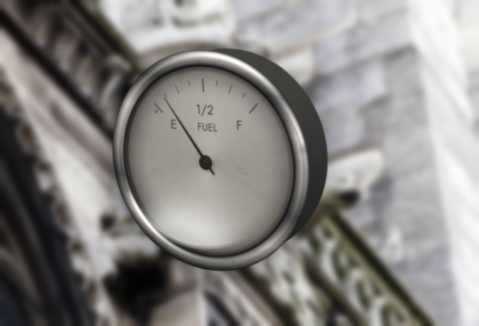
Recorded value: 0.125
